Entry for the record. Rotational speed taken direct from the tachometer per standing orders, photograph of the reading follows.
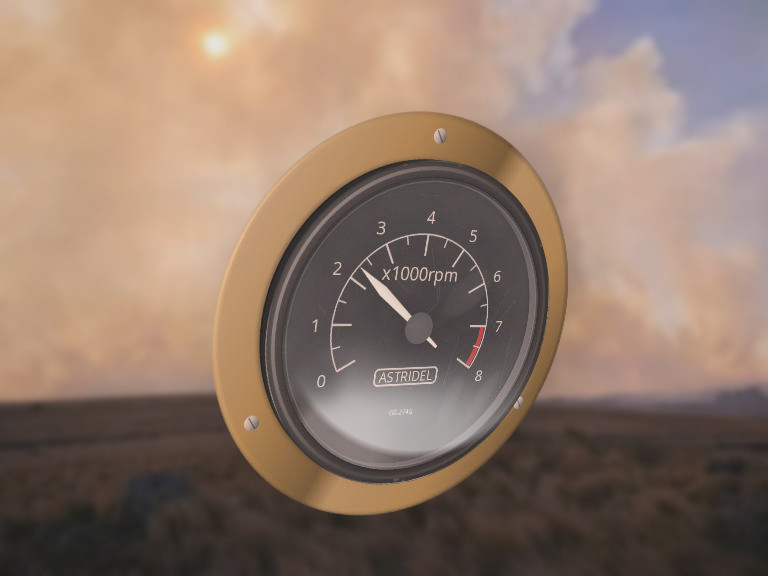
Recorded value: 2250 rpm
